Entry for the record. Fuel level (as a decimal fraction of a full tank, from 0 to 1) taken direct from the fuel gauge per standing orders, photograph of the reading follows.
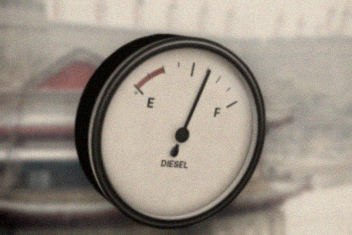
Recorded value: 0.625
